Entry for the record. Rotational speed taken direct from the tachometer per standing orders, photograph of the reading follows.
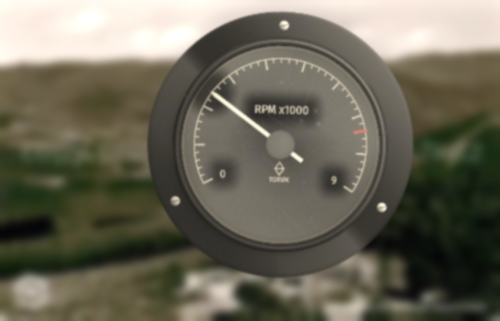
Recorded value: 2400 rpm
